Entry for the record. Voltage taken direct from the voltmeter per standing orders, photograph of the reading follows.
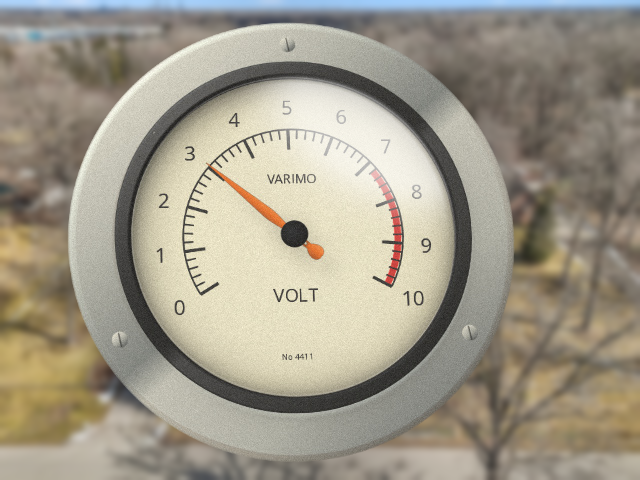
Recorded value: 3 V
